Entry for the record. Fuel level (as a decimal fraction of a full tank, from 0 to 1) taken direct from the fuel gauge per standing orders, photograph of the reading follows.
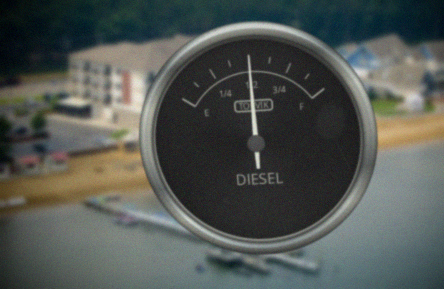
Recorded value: 0.5
